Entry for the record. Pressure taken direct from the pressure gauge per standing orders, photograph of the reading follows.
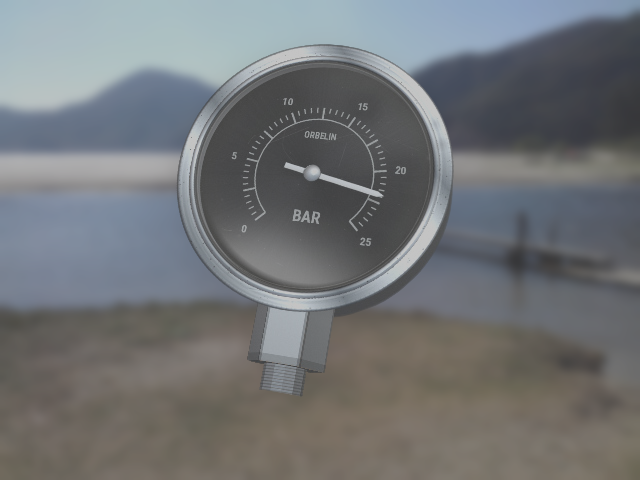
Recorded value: 22 bar
